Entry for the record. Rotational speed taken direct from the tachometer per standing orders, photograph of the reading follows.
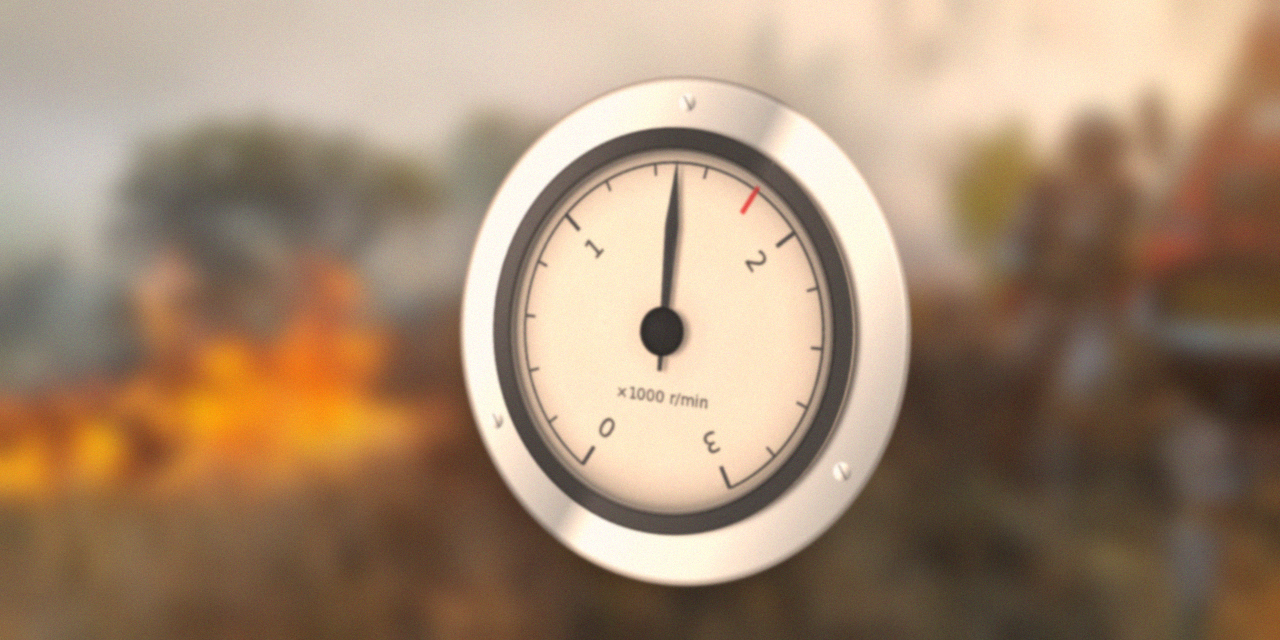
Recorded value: 1500 rpm
